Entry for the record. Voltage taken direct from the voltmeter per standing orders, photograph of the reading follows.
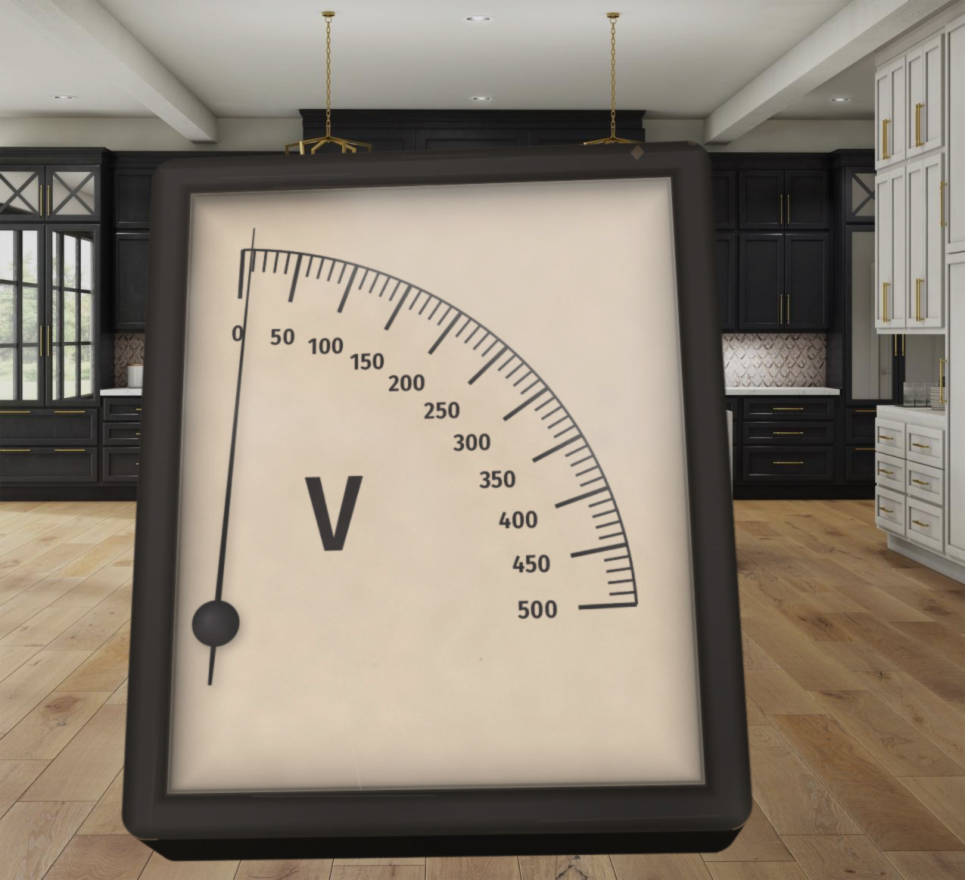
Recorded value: 10 V
